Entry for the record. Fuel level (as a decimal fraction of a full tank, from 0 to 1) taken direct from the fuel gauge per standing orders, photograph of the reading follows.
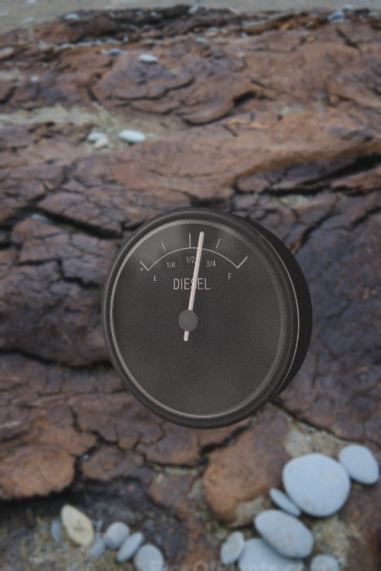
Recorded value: 0.625
